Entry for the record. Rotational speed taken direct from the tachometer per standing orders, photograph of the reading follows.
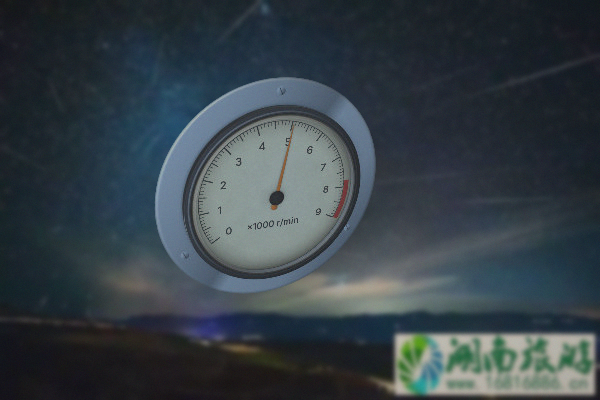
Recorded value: 5000 rpm
